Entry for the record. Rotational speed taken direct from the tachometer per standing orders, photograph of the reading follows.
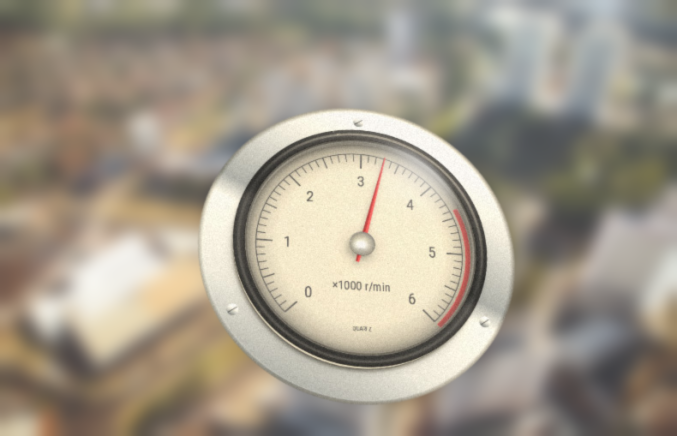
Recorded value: 3300 rpm
